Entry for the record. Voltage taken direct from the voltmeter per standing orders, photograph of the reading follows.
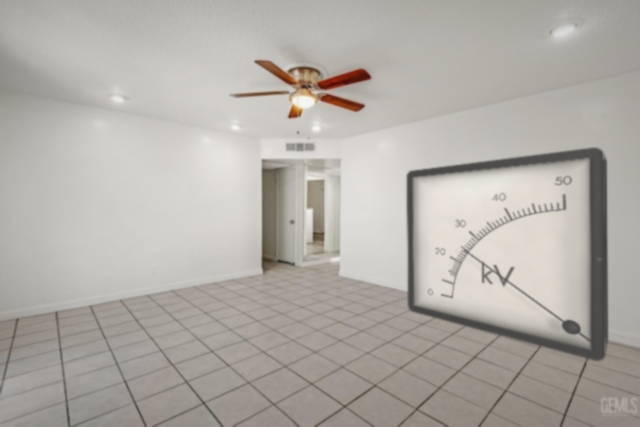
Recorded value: 25 kV
